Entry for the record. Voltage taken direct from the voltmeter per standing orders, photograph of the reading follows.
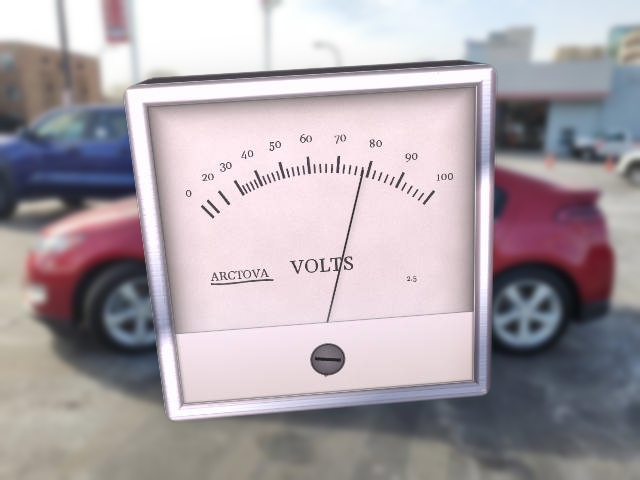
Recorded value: 78 V
